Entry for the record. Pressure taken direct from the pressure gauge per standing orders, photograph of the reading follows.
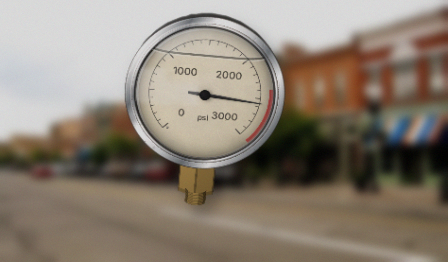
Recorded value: 2550 psi
